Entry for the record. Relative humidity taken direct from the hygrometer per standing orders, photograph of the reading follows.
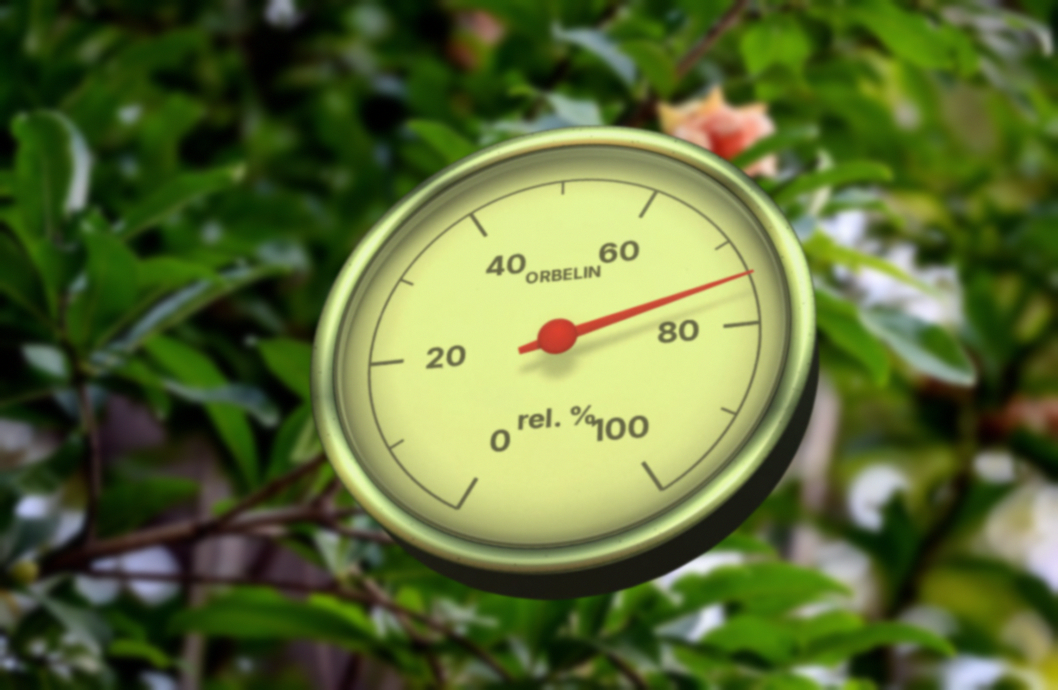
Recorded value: 75 %
